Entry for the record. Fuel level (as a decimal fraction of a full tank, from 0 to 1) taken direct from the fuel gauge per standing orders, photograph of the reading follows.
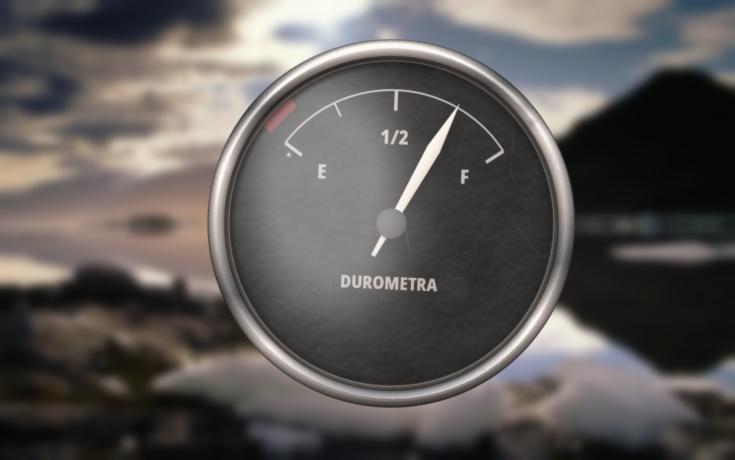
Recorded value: 0.75
